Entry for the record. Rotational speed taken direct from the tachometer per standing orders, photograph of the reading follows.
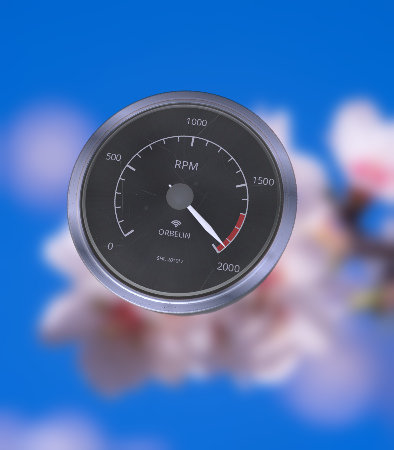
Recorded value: 1950 rpm
